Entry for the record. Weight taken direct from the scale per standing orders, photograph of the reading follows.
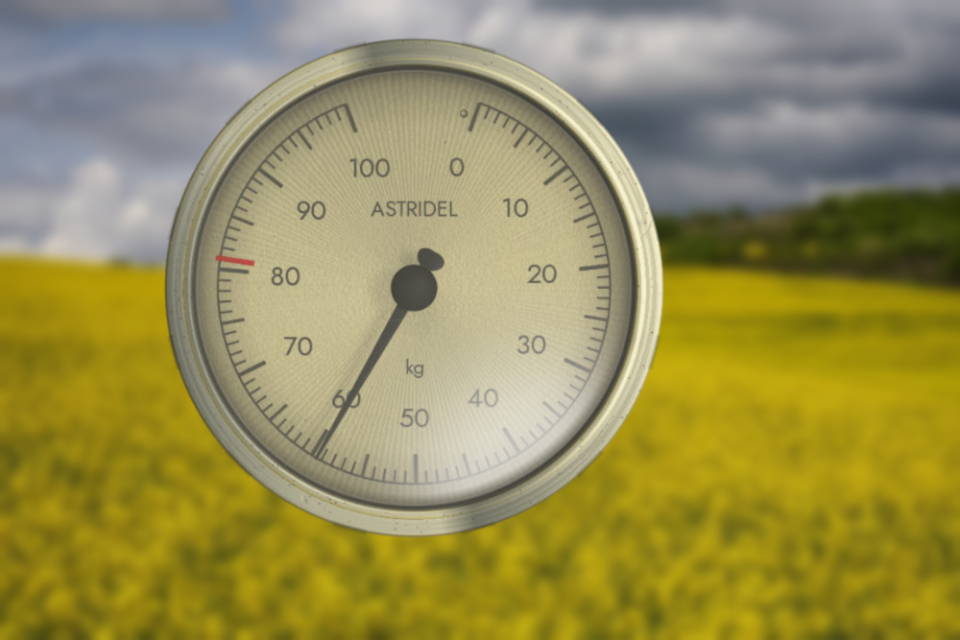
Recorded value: 59.5 kg
